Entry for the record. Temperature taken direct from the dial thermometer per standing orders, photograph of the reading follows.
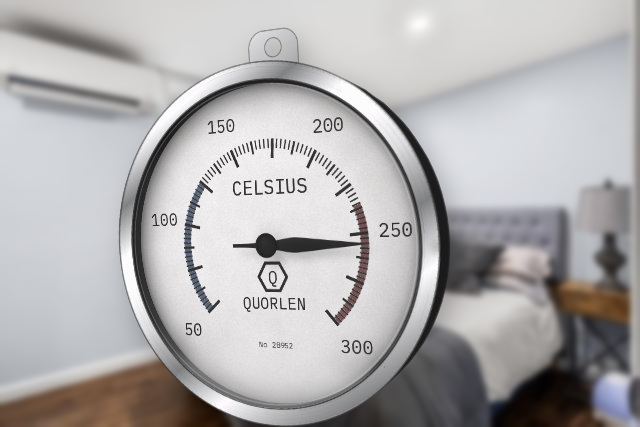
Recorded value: 255 °C
